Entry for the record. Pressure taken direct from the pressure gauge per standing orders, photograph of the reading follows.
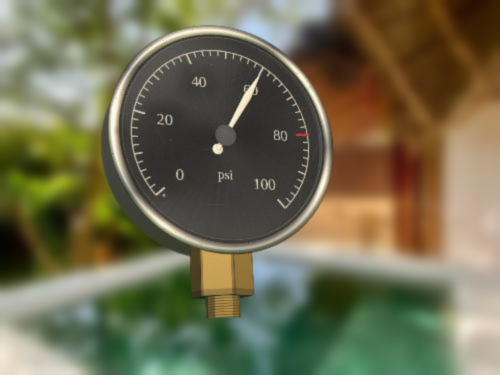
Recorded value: 60 psi
